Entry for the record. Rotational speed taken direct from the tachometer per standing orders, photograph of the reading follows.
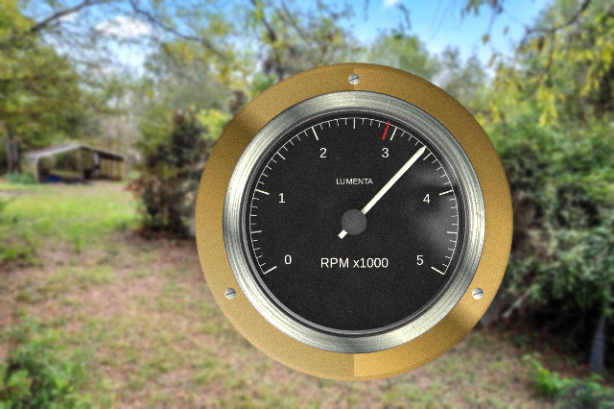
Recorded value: 3400 rpm
